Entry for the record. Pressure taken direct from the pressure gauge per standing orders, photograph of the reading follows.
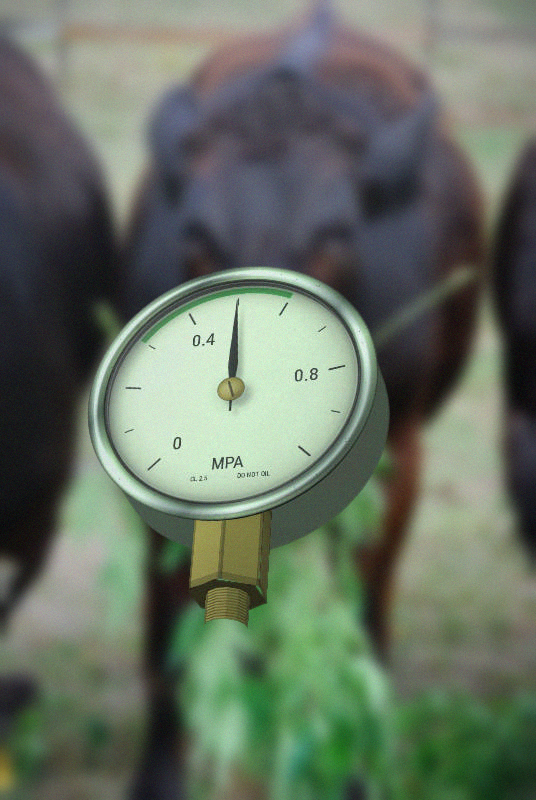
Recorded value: 0.5 MPa
